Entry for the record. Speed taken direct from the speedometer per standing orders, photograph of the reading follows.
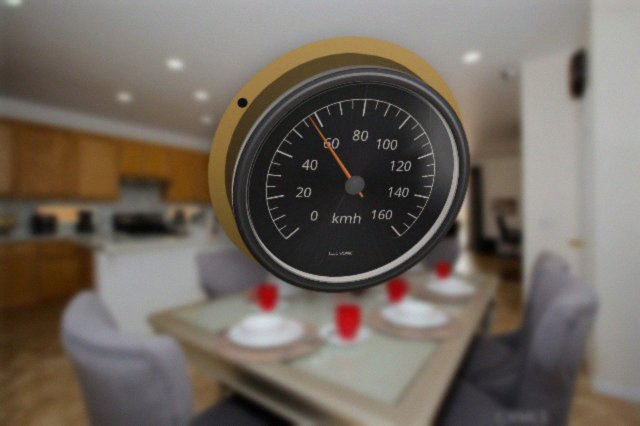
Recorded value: 57.5 km/h
